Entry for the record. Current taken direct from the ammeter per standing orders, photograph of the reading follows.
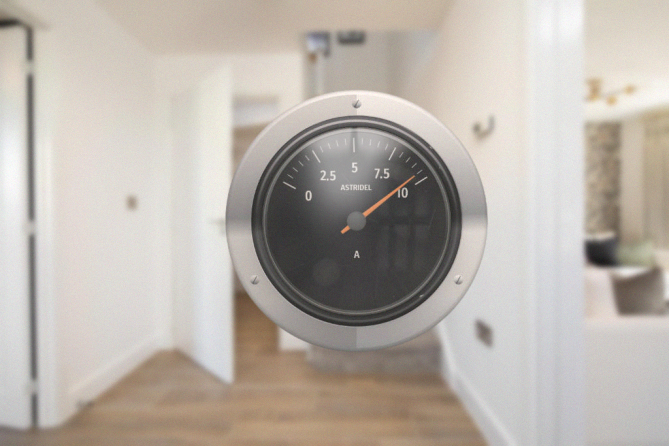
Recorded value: 9.5 A
